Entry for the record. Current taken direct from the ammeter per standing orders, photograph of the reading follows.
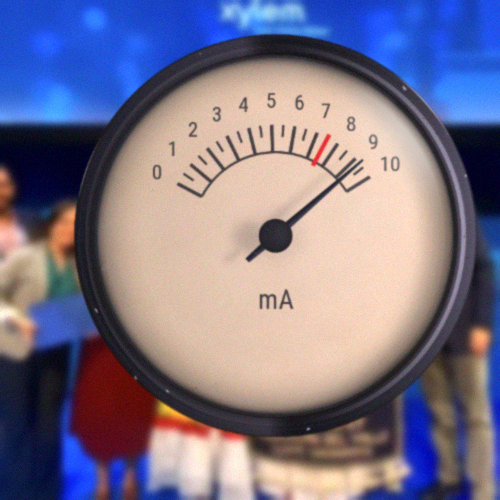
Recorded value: 9.25 mA
